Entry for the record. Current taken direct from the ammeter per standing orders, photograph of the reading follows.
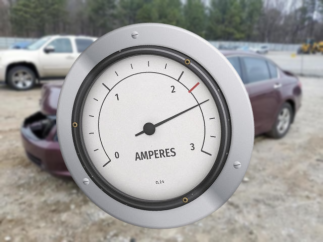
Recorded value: 2.4 A
